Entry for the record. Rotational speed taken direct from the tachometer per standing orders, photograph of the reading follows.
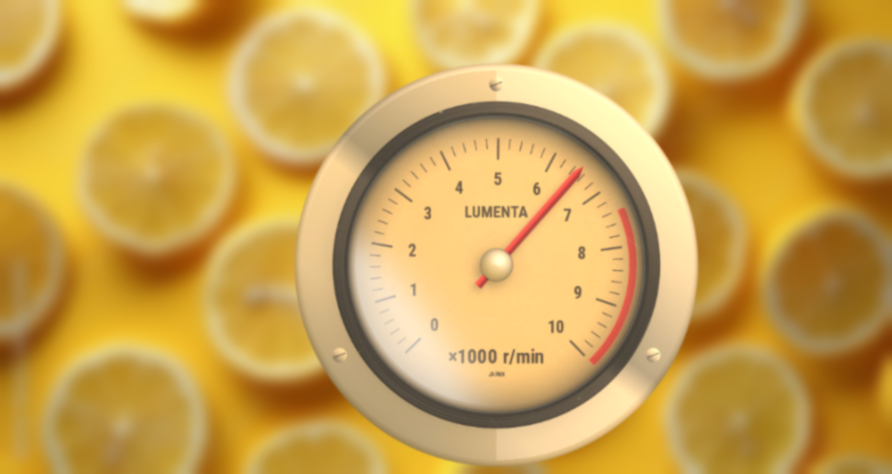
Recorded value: 6500 rpm
